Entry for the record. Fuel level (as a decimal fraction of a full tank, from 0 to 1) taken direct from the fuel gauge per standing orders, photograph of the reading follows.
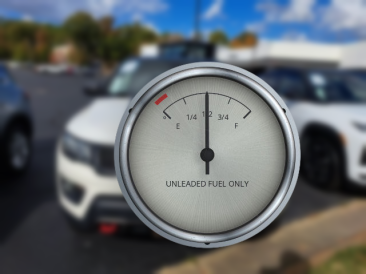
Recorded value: 0.5
